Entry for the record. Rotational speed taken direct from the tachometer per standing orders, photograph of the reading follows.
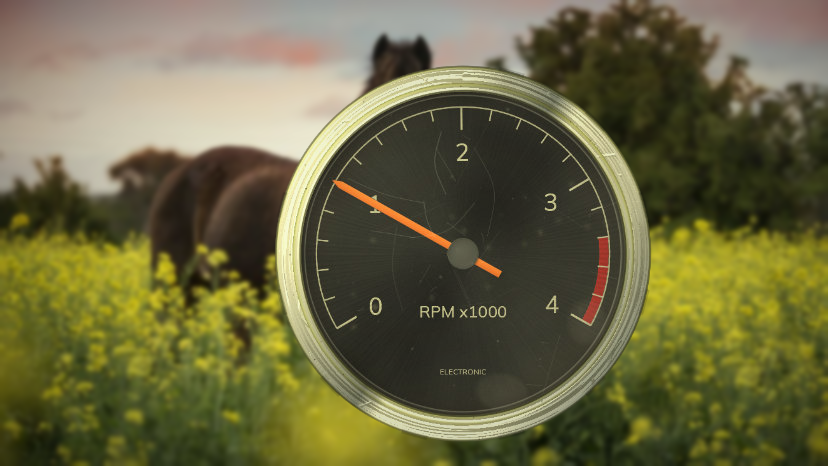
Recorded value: 1000 rpm
